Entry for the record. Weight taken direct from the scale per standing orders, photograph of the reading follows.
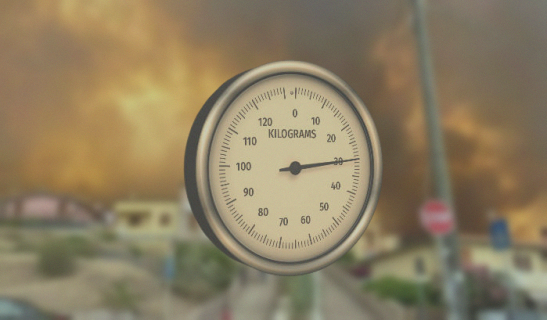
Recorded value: 30 kg
